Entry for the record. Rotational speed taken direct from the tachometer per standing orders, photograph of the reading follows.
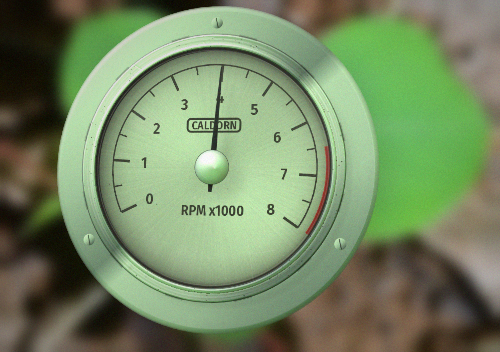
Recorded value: 4000 rpm
